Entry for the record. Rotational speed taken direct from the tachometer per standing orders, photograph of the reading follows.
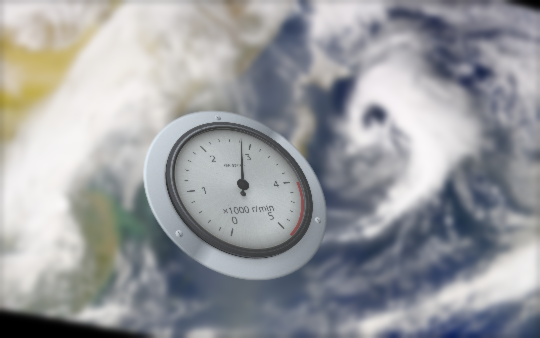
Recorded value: 2800 rpm
